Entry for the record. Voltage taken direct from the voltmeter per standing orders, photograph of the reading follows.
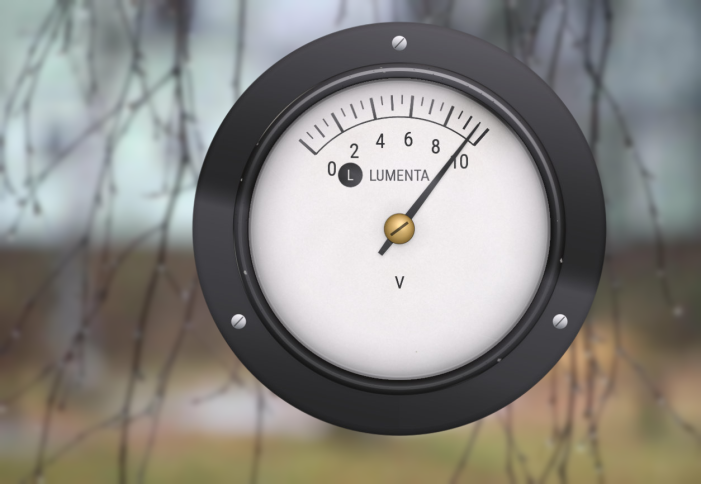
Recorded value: 9.5 V
